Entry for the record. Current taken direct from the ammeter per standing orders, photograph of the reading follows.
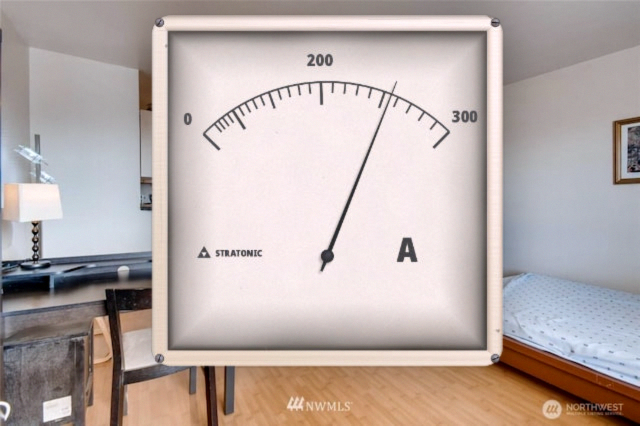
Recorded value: 255 A
